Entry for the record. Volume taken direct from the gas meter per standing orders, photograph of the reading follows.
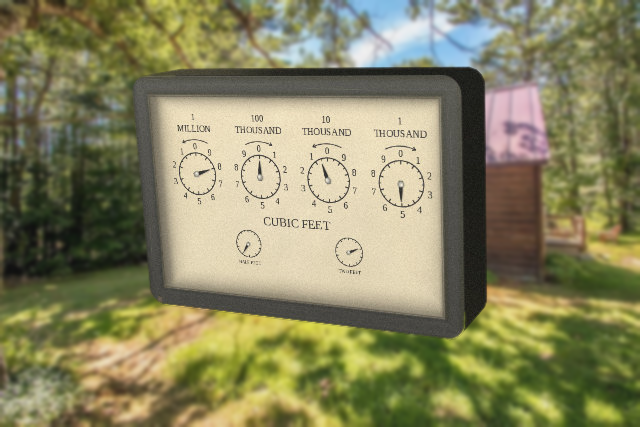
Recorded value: 800500 ft³
